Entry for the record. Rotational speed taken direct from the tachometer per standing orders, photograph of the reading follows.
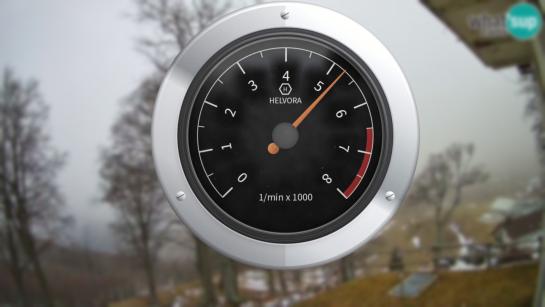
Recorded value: 5250 rpm
